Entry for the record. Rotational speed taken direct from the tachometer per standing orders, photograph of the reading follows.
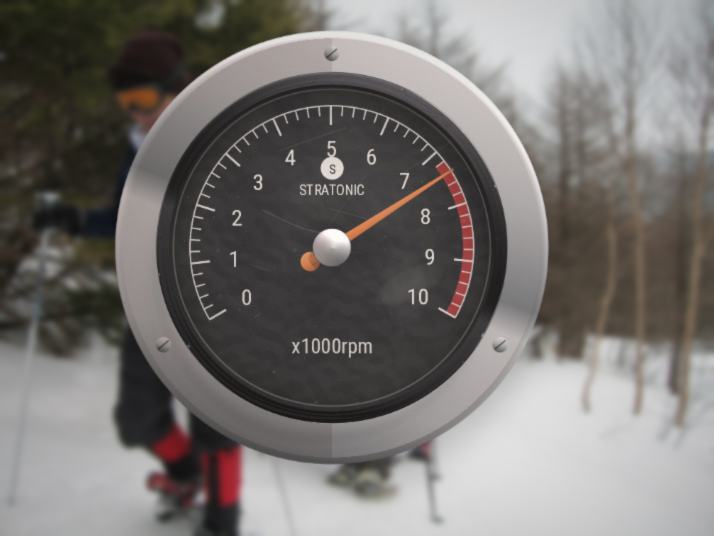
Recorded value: 7400 rpm
